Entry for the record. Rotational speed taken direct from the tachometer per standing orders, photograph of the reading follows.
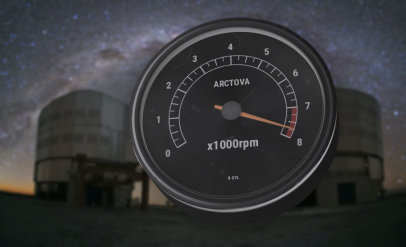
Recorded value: 7750 rpm
